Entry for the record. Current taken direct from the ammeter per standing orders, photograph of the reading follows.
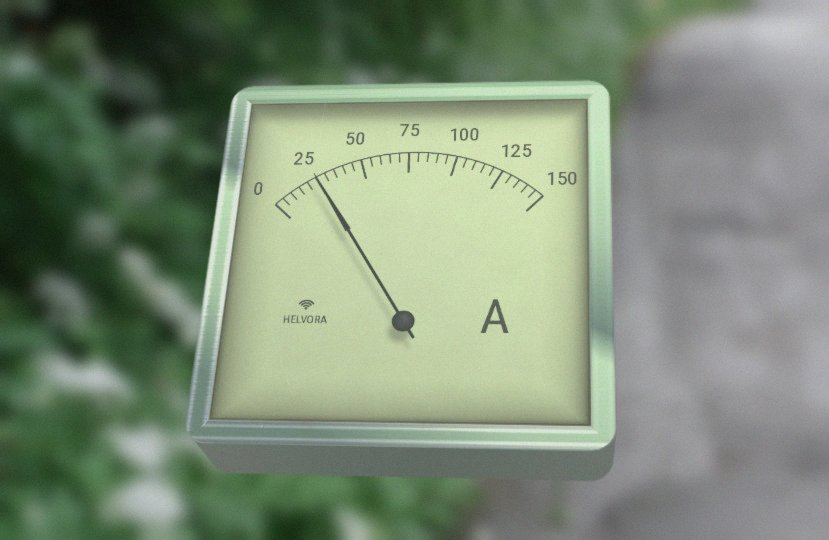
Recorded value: 25 A
